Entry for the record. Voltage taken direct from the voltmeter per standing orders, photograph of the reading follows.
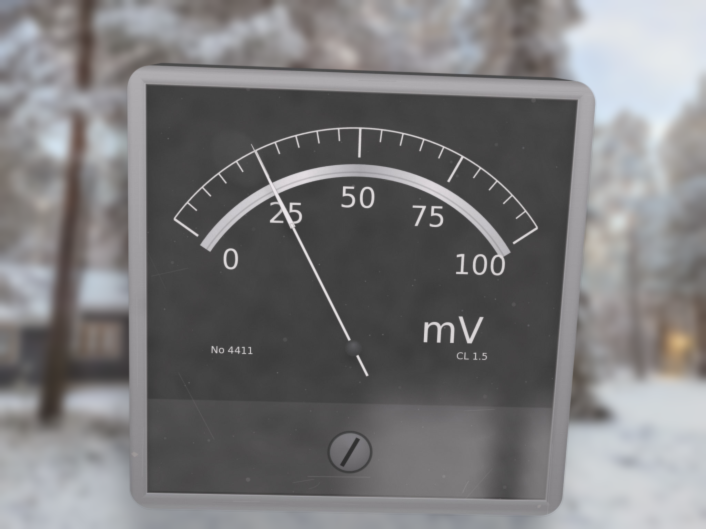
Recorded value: 25 mV
